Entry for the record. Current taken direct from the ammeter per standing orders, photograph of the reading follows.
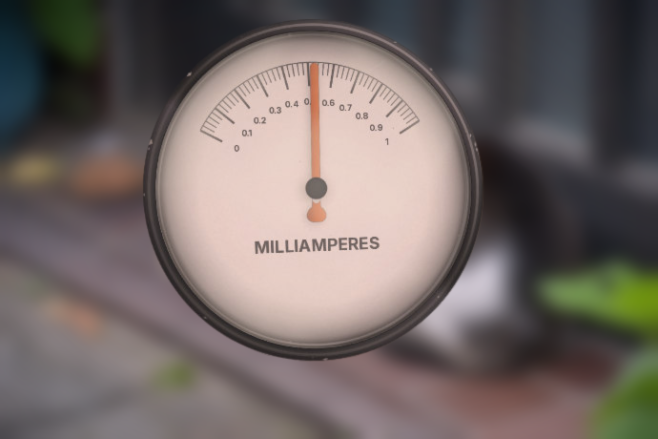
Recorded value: 0.52 mA
